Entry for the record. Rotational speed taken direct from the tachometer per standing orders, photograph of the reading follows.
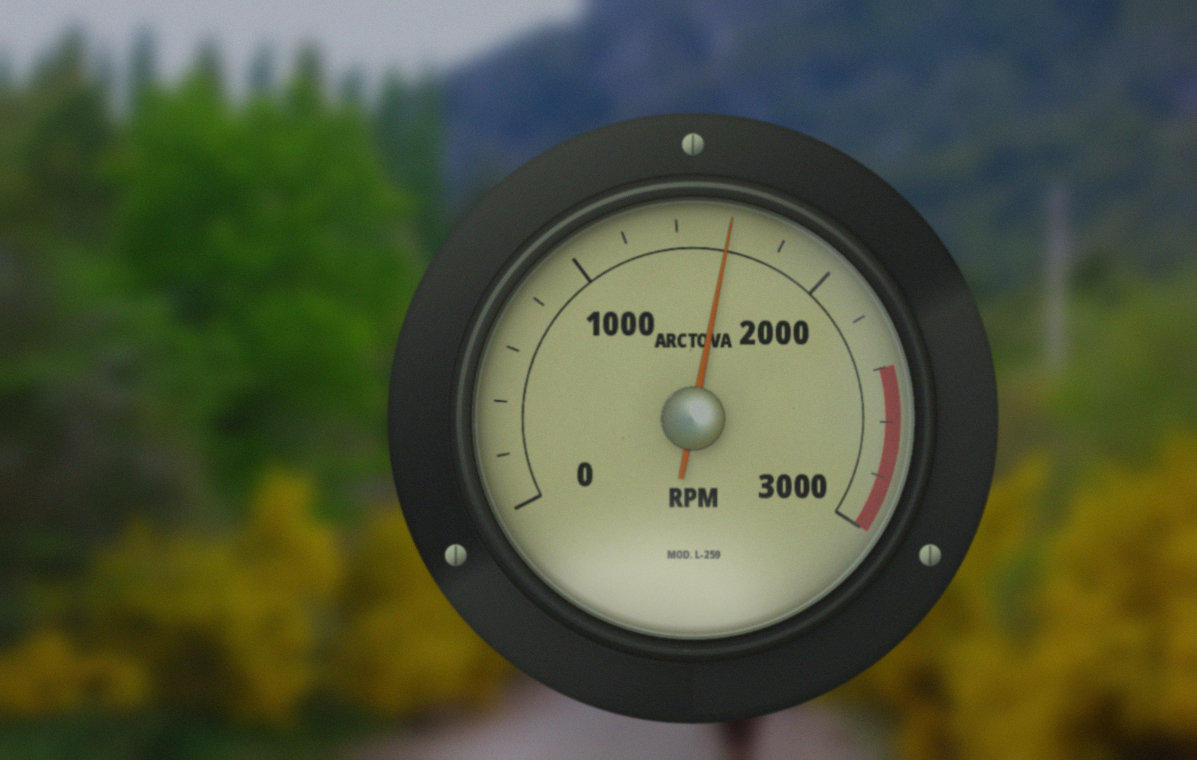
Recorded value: 1600 rpm
